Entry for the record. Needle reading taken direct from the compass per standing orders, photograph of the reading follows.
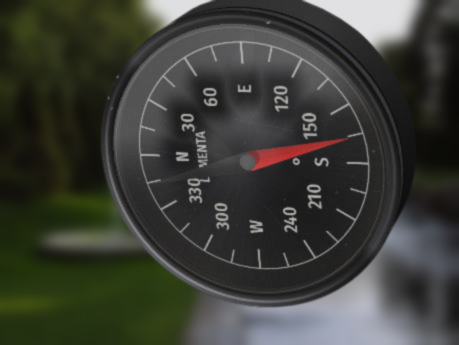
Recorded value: 165 °
